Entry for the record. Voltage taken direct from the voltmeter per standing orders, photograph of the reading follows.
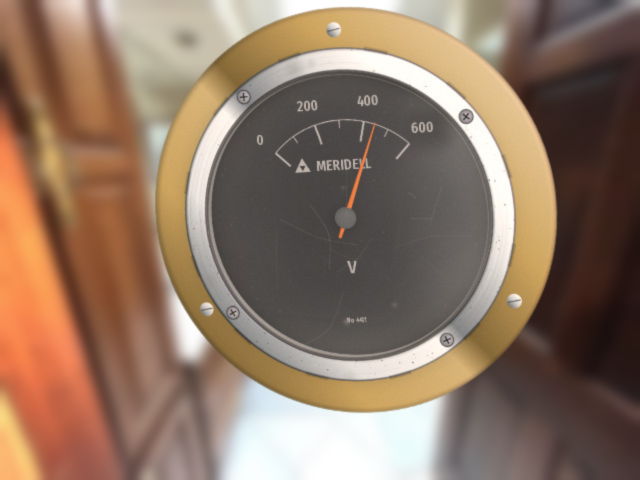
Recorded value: 450 V
